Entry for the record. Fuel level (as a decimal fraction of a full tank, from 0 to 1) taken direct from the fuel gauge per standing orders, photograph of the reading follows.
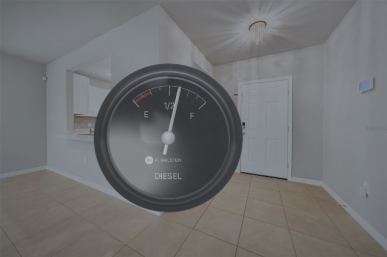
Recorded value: 0.625
